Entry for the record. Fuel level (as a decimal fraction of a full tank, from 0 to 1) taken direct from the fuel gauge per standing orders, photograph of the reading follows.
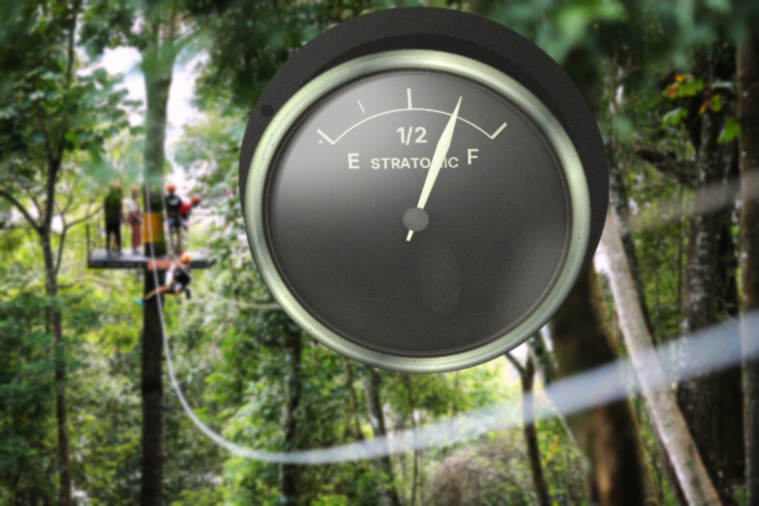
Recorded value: 0.75
